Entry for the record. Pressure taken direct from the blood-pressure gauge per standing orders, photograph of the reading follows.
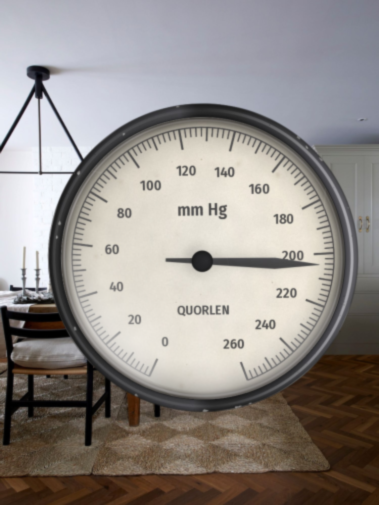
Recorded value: 204 mmHg
